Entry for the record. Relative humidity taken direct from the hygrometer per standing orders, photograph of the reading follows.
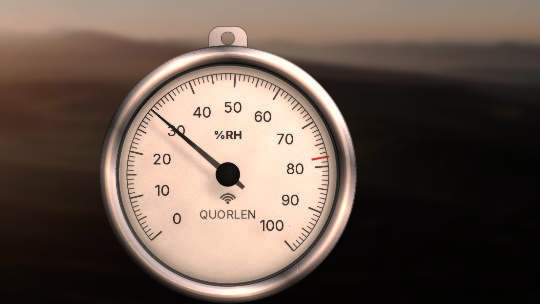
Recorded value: 30 %
